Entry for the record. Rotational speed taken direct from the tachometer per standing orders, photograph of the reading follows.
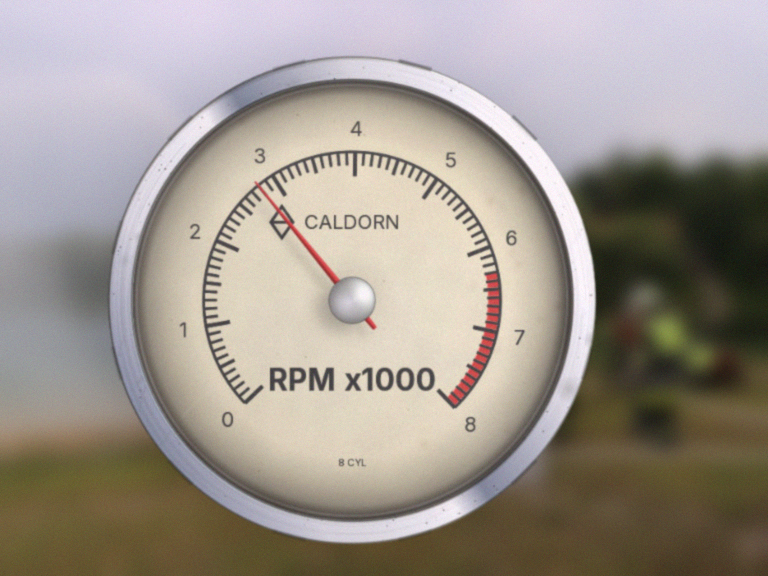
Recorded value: 2800 rpm
